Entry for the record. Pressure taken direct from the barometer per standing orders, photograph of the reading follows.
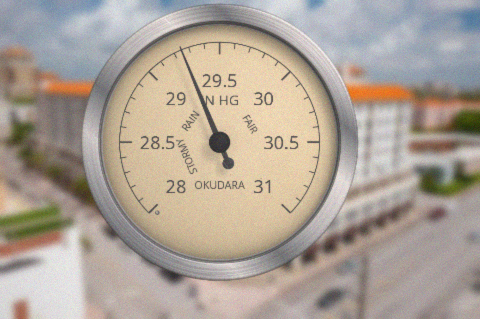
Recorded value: 29.25 inHg
